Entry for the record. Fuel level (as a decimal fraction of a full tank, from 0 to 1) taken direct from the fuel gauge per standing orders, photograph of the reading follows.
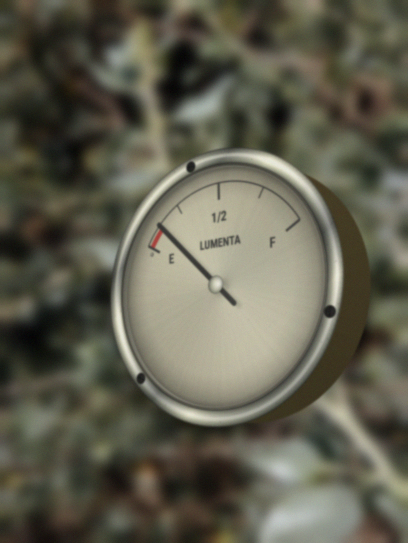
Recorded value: 0.125
